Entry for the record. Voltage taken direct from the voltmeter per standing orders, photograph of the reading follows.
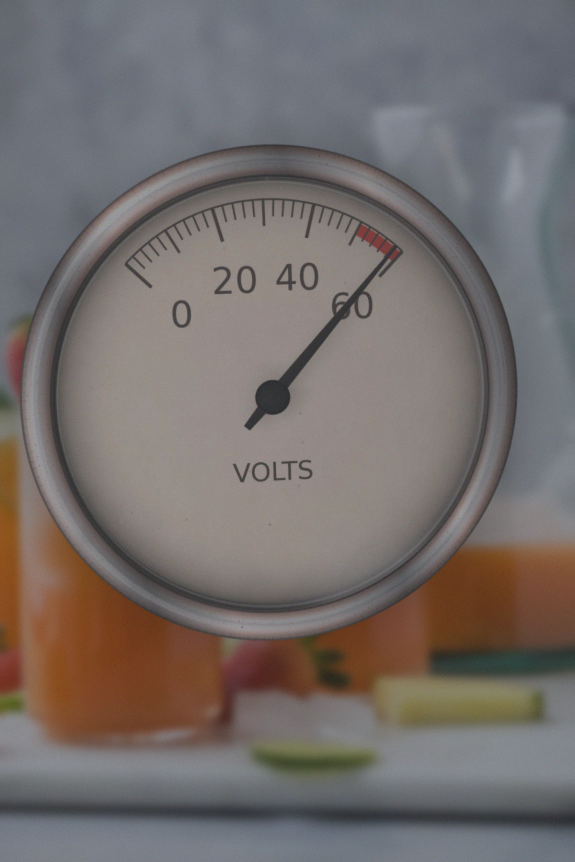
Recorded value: 58 V
